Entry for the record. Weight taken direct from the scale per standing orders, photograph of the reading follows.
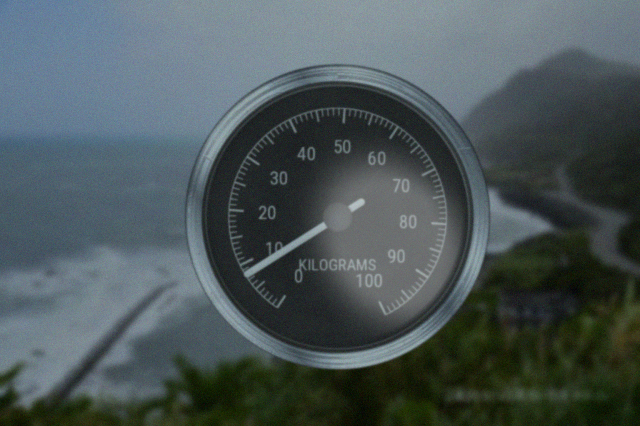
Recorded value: 8 kg
